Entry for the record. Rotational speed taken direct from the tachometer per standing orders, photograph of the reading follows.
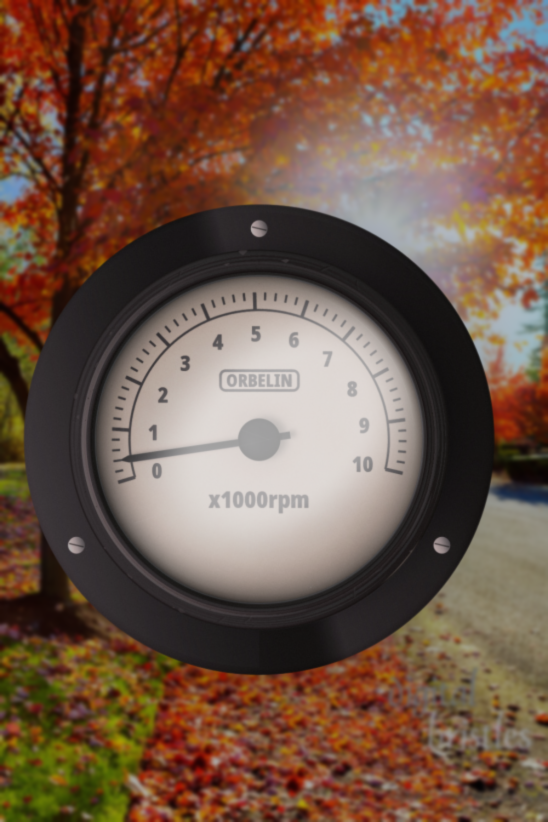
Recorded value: 400 rpm
